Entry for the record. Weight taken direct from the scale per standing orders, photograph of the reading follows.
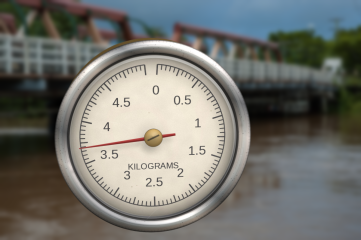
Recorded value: 3.7 kg
